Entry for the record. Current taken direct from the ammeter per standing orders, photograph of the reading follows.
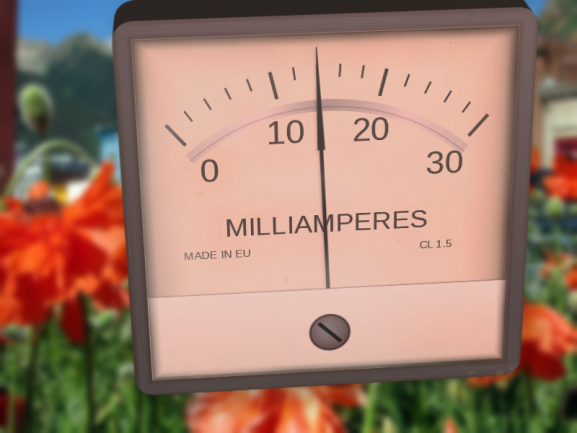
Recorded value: 14 mA
